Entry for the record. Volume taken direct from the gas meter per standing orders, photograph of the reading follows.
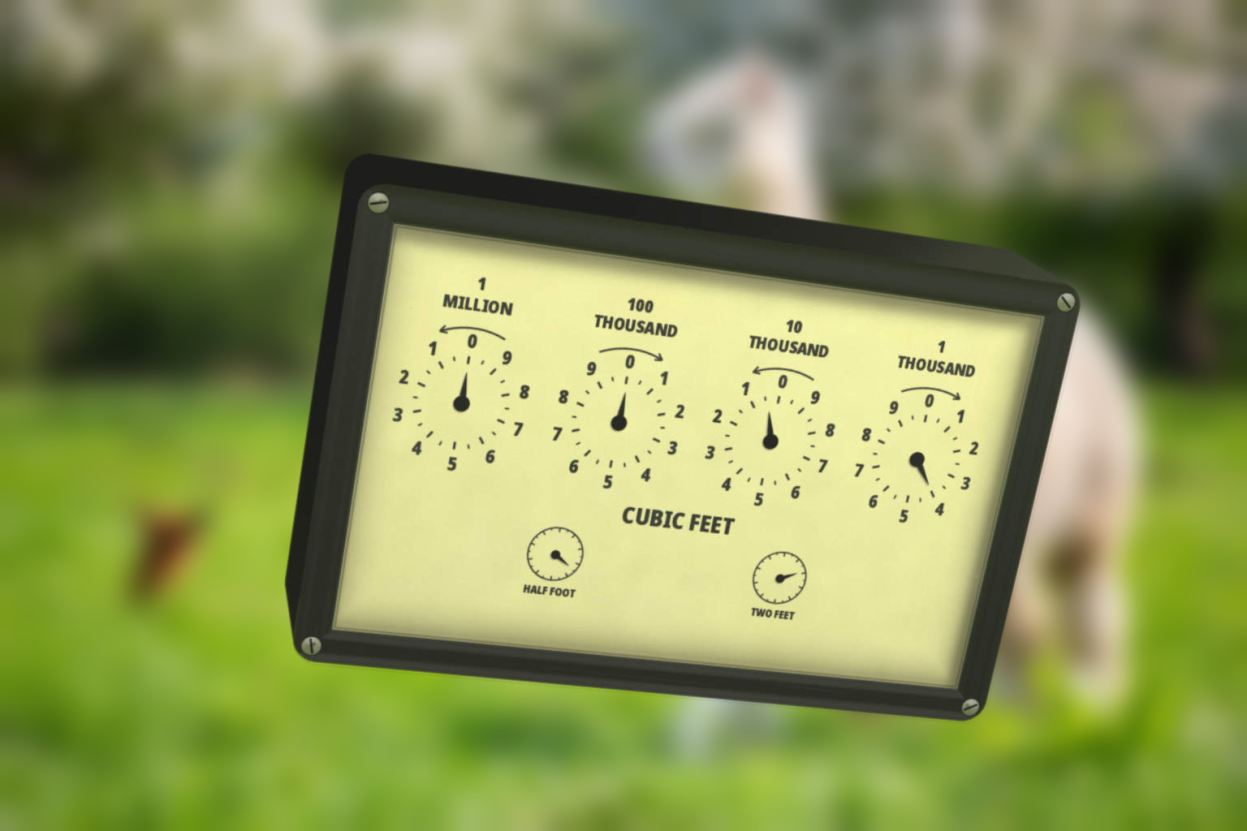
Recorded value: 400 ft³
